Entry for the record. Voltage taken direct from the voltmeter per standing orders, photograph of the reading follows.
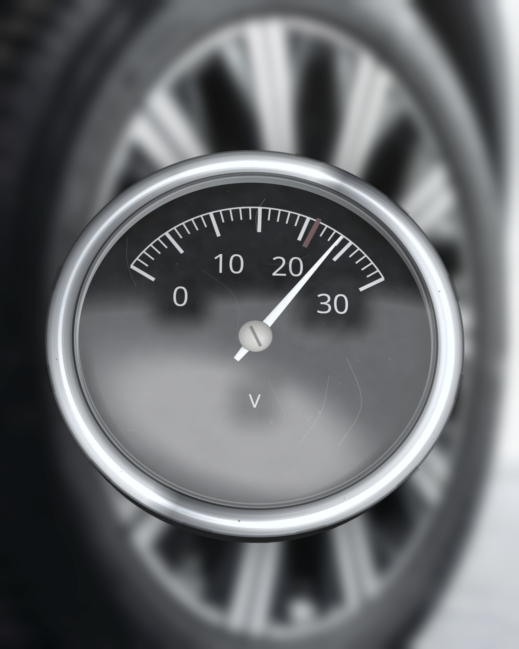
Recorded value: 24 V
